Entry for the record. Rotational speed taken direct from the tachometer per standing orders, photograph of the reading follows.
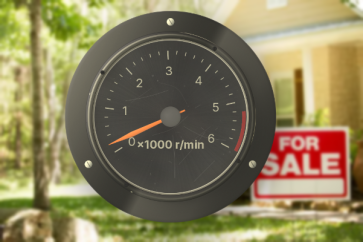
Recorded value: 200 rpm
